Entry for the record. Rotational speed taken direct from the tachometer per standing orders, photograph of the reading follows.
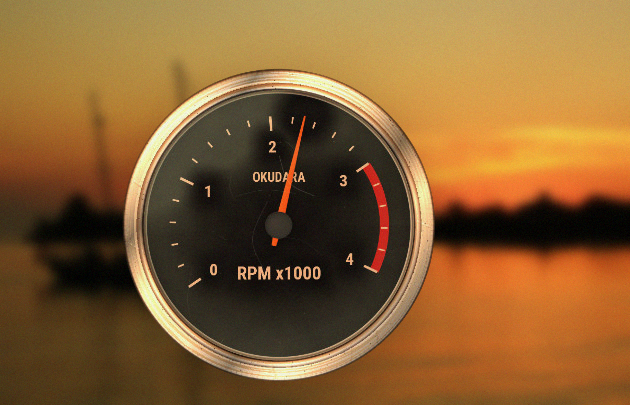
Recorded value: 2300 rpm
